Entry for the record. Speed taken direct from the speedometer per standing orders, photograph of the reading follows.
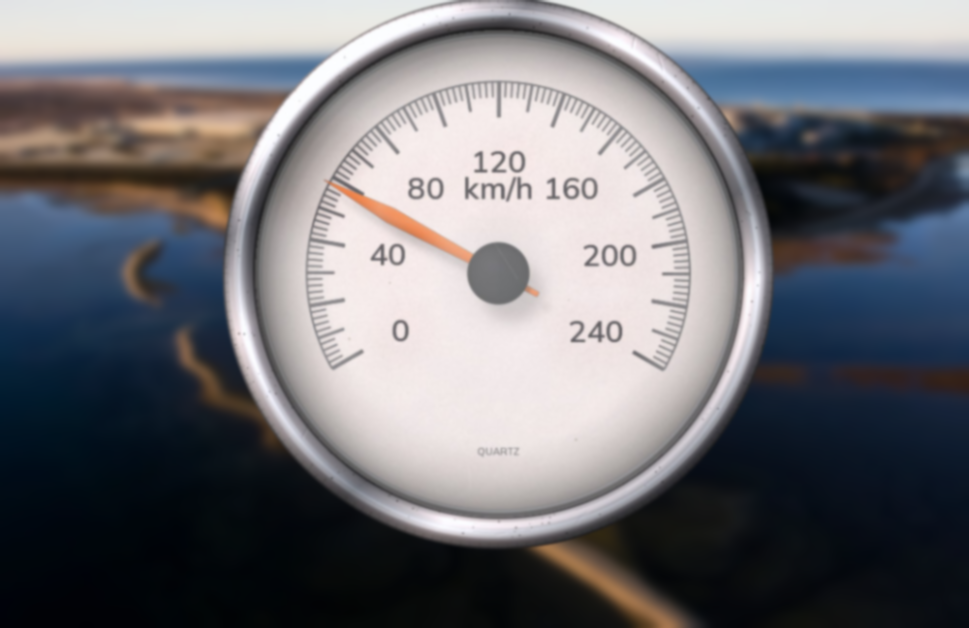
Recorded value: 58 km/h
